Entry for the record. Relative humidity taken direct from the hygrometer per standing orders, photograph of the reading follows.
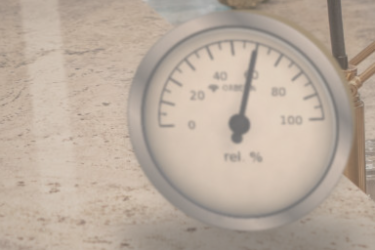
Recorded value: 60 %
